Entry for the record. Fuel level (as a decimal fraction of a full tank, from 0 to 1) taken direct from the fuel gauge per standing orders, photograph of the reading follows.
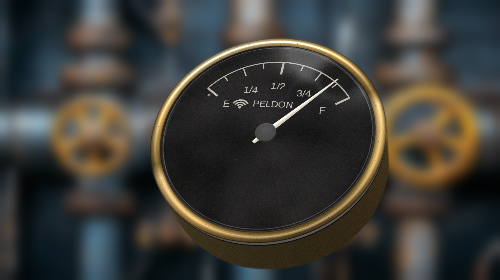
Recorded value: 0.875
